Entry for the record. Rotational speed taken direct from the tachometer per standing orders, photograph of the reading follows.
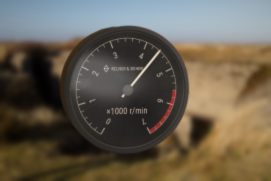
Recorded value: 4400 rpm
